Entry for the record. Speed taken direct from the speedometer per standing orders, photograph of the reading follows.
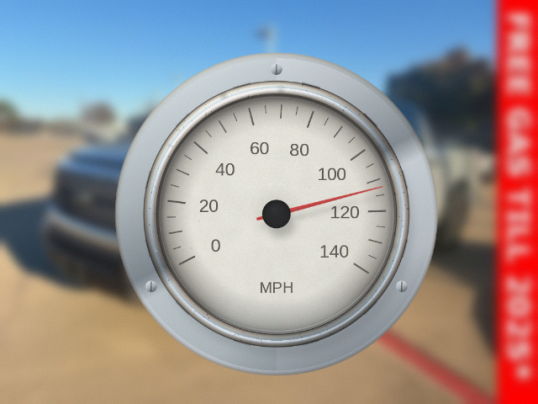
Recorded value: 112.5 mph
